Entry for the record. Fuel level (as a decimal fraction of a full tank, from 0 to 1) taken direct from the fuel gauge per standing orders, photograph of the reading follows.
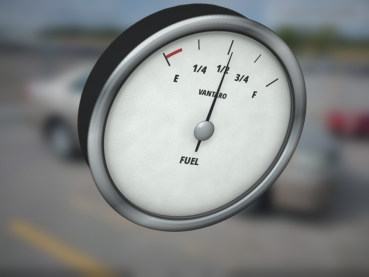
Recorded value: 0.5
